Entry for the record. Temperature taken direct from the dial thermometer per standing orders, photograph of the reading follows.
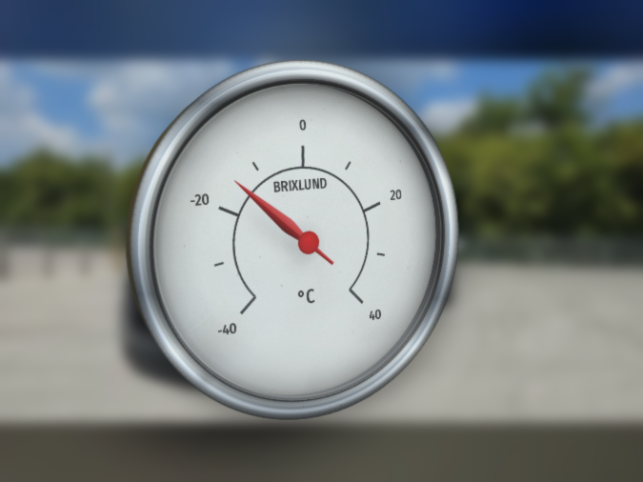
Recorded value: -15 °C
